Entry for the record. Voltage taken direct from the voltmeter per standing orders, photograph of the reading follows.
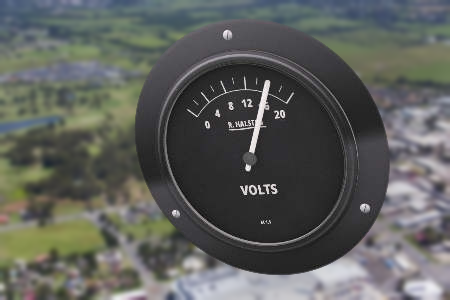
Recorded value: 16 V
